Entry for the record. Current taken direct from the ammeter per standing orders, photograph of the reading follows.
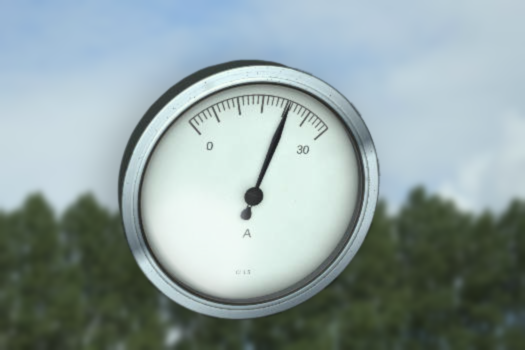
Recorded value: 20 A
